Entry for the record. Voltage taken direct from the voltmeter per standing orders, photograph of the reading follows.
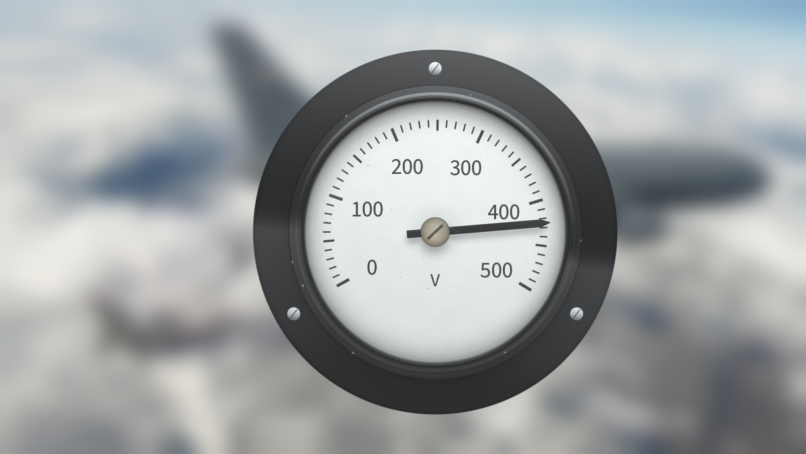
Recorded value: 425 V
